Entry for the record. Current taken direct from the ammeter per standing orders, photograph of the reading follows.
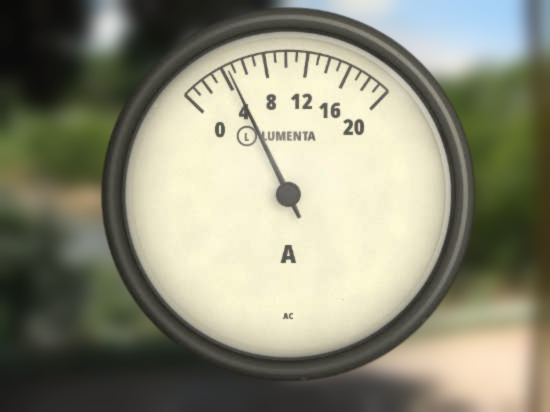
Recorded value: 4.5 A
